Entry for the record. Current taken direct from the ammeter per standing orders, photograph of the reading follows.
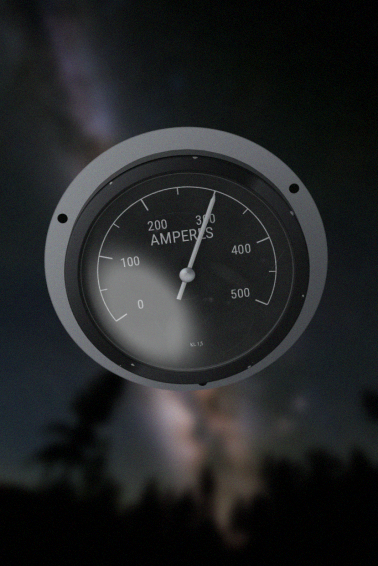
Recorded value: 300 A
